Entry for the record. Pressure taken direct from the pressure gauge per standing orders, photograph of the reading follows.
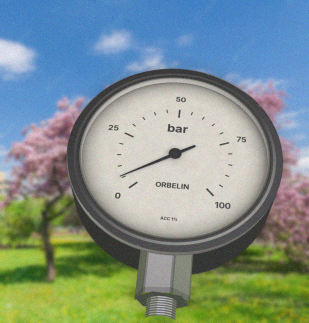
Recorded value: 5 bar
